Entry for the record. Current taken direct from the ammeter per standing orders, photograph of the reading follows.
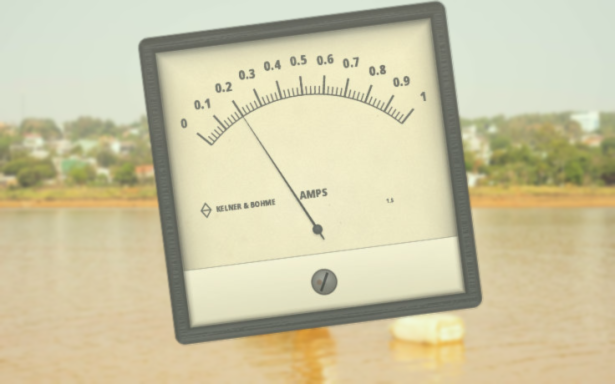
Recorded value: 0.2 A
